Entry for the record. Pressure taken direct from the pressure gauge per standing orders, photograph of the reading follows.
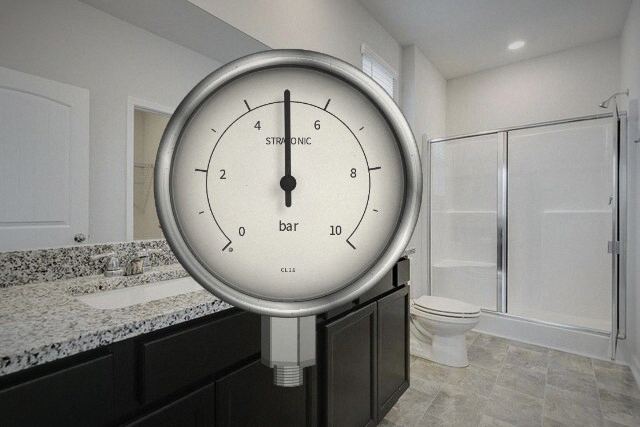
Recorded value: 5 bar
